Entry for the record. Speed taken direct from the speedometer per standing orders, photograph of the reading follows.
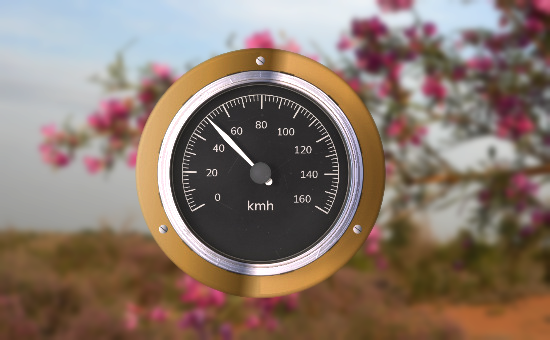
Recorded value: 50 km/h
